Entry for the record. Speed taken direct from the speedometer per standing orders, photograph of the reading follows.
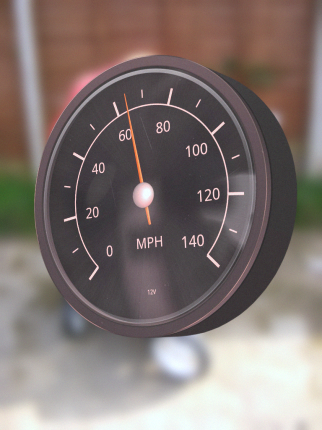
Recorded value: 65 mph
